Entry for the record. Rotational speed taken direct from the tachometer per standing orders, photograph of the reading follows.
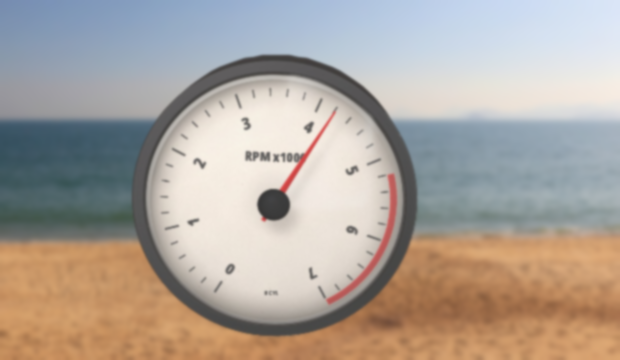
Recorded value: 4200 rpm
